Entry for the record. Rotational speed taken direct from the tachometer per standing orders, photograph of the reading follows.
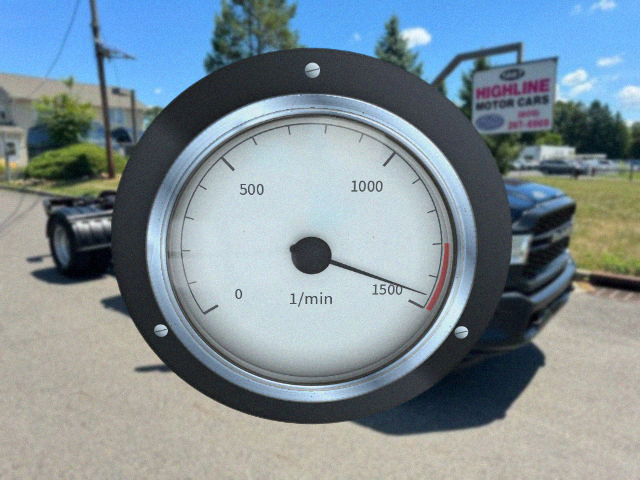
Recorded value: 1450 rpm
